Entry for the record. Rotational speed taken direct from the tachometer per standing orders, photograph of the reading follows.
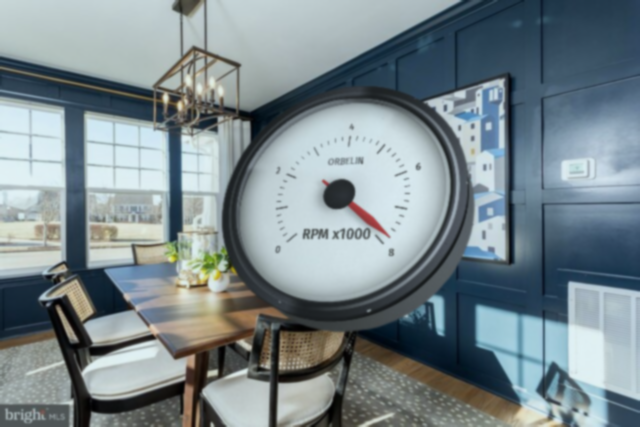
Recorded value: 7800 rpm
